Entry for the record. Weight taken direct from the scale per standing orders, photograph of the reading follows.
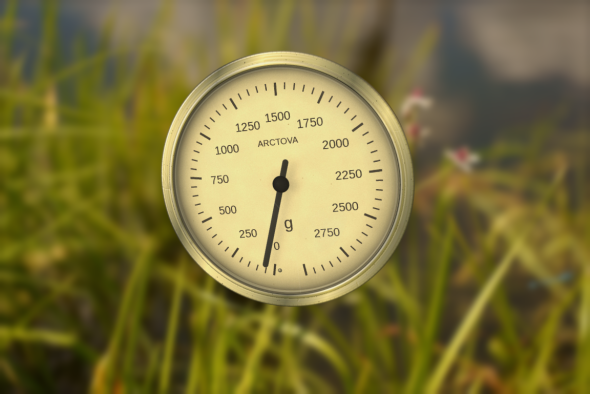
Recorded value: 50 g
